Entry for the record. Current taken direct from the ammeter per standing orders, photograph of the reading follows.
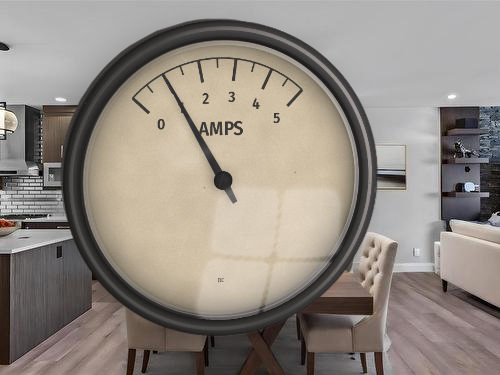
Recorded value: 1 A
